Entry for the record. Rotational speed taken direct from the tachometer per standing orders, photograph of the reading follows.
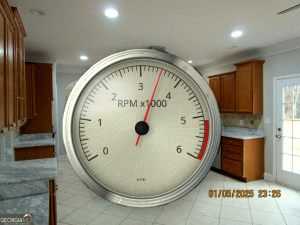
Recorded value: 3500 rpm
